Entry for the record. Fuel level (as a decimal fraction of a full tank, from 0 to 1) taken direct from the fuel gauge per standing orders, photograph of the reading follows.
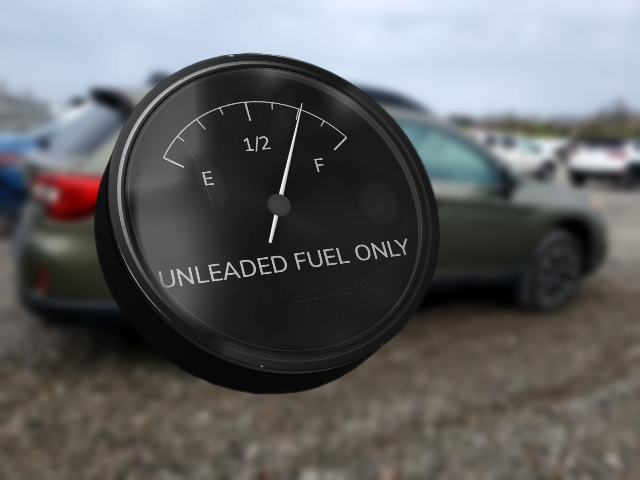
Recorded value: 0.75
